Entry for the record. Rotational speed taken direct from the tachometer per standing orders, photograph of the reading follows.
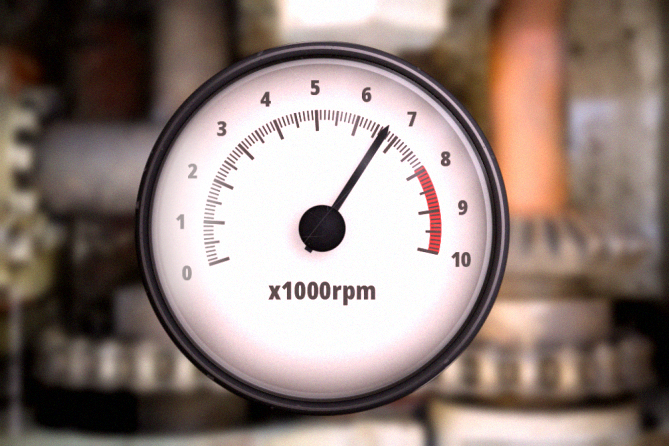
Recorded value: 6700 rpm
